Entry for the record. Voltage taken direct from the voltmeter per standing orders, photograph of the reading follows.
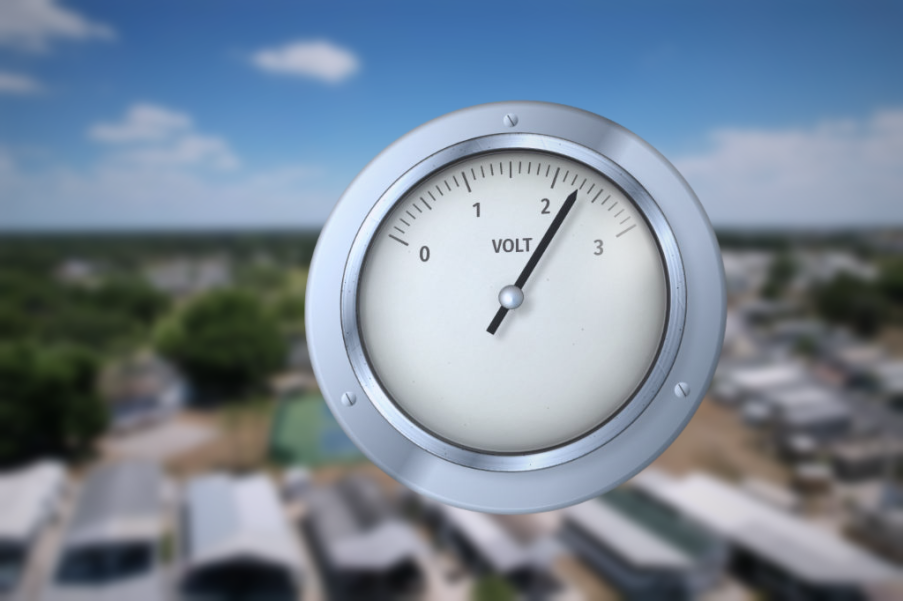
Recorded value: 2.3 V
